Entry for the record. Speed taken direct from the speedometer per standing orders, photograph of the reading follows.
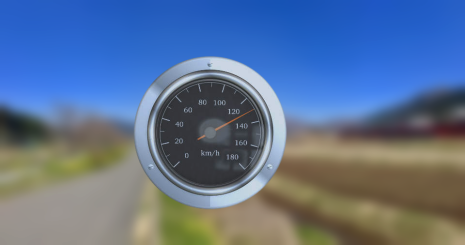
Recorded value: 130 km/h
